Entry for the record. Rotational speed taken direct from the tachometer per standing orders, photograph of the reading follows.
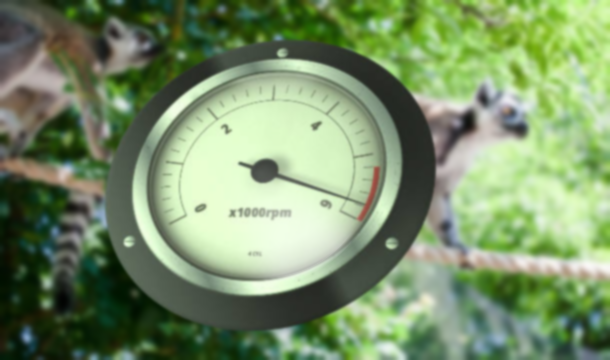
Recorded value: 5800 rpm
